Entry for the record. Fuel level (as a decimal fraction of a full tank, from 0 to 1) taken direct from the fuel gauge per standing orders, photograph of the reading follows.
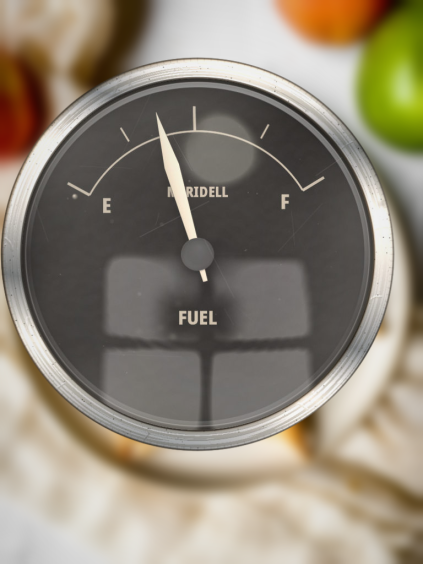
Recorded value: 0.375
